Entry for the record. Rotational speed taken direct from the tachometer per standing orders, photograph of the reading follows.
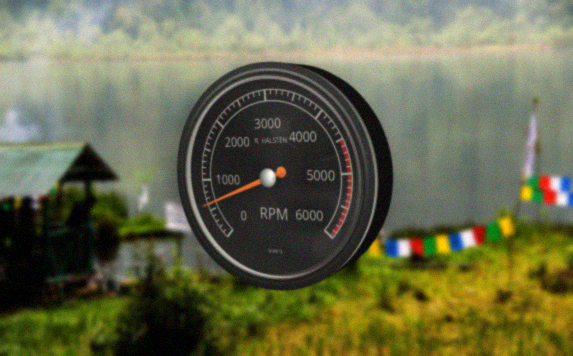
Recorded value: 600 rpm
